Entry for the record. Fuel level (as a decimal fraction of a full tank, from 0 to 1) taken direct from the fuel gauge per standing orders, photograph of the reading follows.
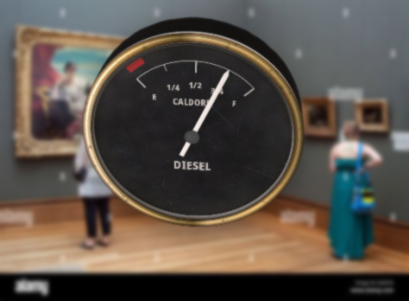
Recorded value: 0.75
